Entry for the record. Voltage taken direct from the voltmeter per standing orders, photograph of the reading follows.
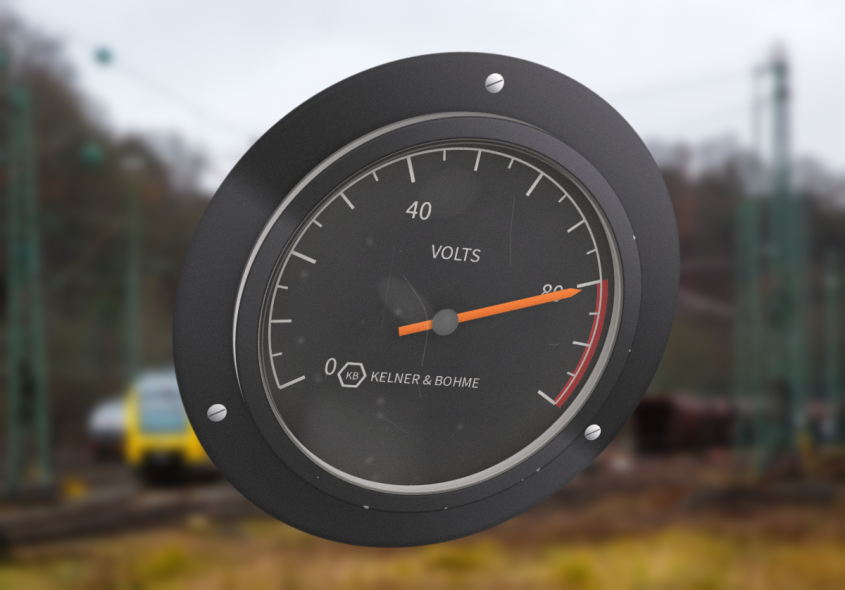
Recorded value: 80 V
